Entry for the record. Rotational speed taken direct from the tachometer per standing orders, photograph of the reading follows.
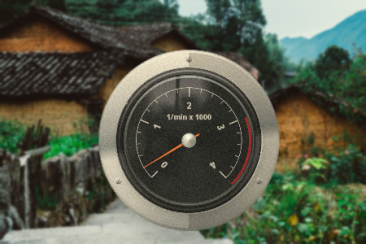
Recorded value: 200 rpm
